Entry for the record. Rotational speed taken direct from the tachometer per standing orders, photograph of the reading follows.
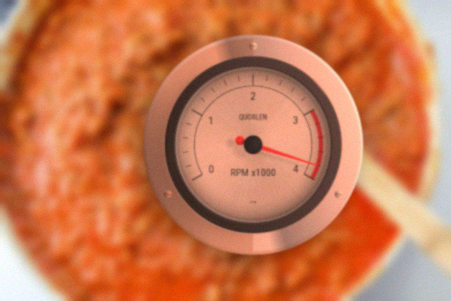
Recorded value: 3800 rpm
